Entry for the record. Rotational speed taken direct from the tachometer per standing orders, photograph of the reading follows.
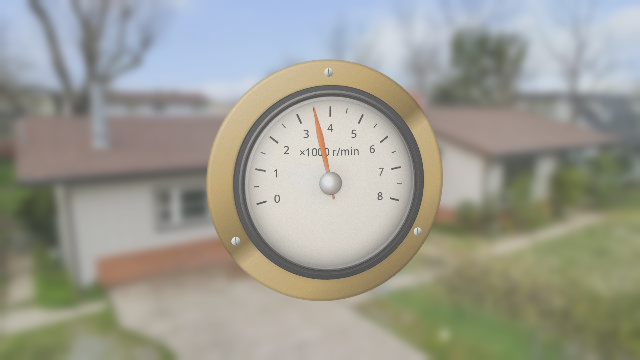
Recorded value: 3500 rpm
